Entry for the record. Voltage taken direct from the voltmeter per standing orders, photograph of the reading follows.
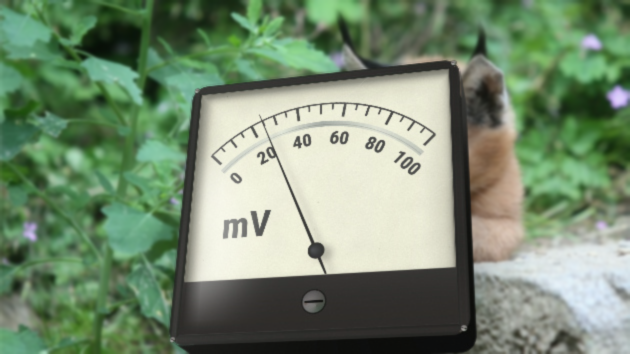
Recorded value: 25 mV
